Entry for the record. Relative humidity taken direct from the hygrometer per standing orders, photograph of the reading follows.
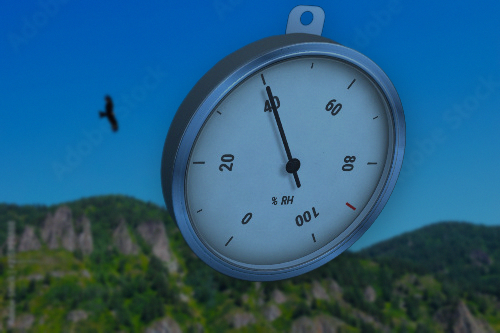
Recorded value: 40 %
